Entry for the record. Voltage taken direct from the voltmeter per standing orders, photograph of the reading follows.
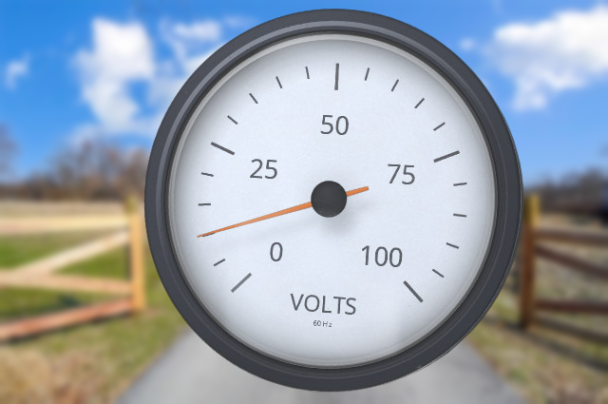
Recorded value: 10 V
